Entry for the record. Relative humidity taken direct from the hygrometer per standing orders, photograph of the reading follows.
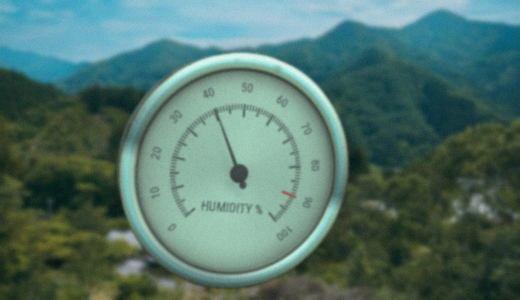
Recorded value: 40 %
